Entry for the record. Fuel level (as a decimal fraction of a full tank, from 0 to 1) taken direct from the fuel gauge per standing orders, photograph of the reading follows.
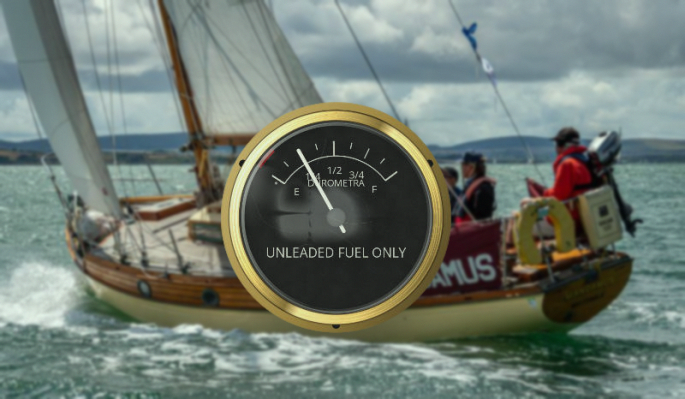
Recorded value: 0.25
